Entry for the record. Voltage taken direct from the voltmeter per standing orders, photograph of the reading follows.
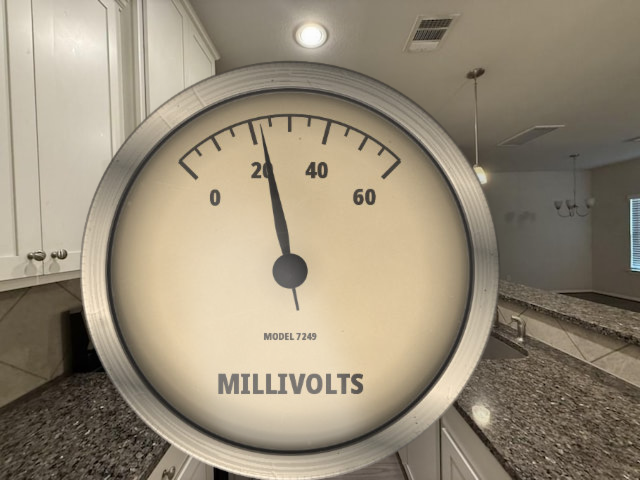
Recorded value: 22.5 mV
